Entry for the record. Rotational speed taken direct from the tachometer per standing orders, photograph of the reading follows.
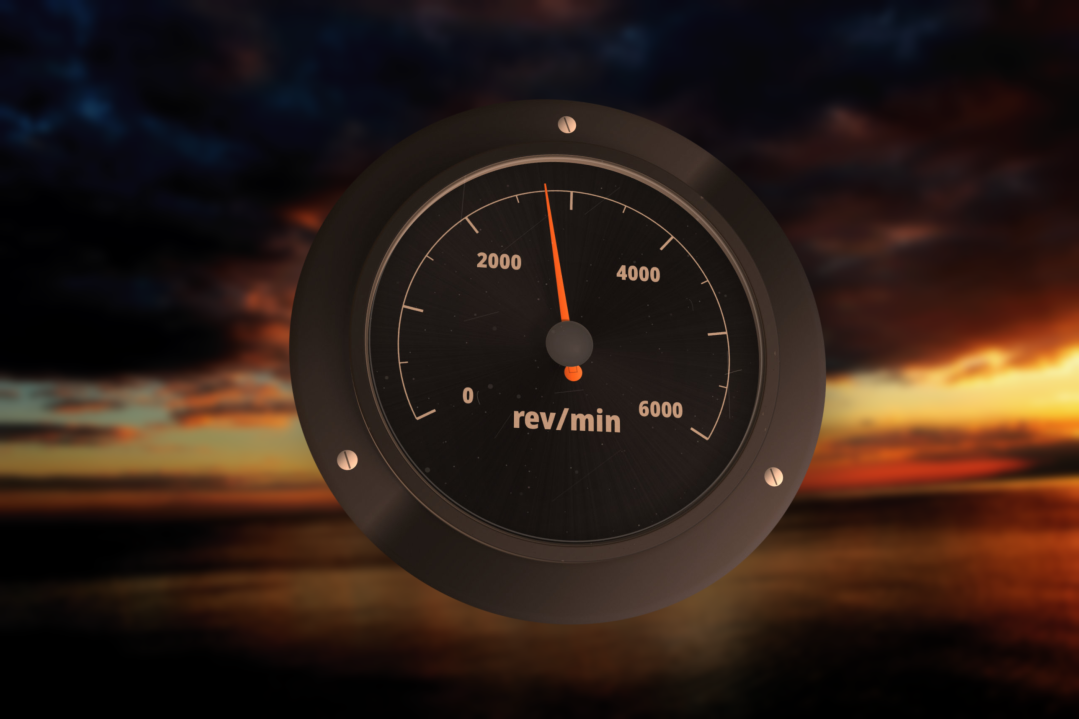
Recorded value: 2750 rpm
